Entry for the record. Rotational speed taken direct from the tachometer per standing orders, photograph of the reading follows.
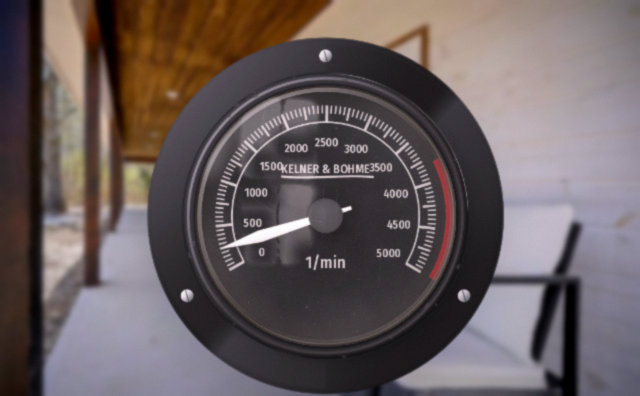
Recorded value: 250 rpm
